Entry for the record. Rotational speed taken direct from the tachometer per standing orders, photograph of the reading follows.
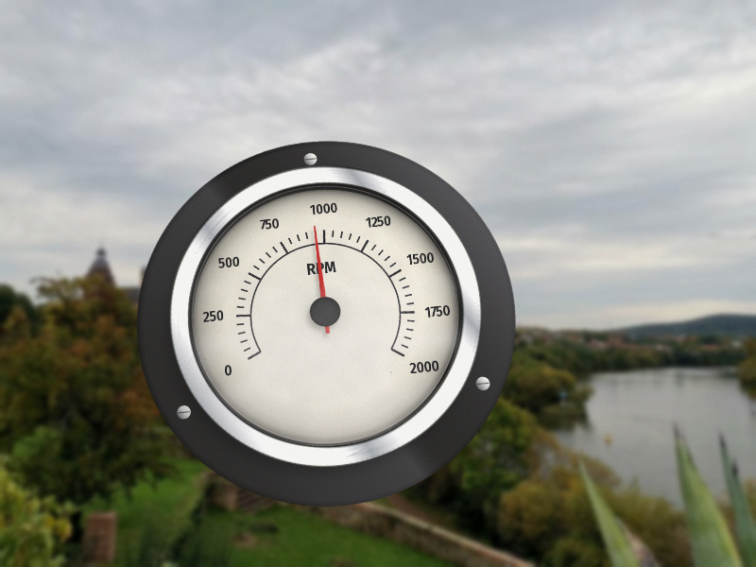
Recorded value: 950 rpm
